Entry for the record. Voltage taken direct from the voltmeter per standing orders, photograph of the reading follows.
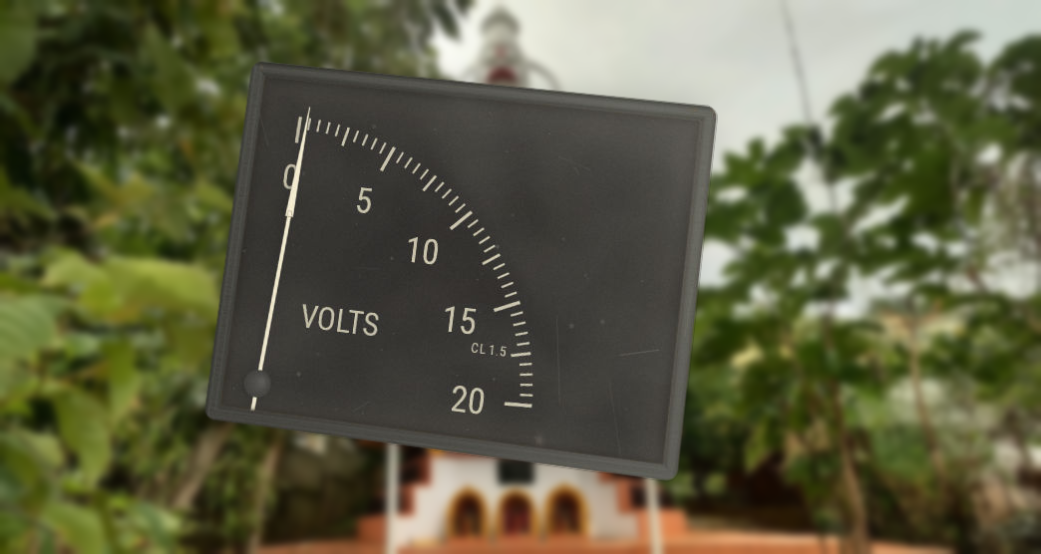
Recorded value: 0.5 V
